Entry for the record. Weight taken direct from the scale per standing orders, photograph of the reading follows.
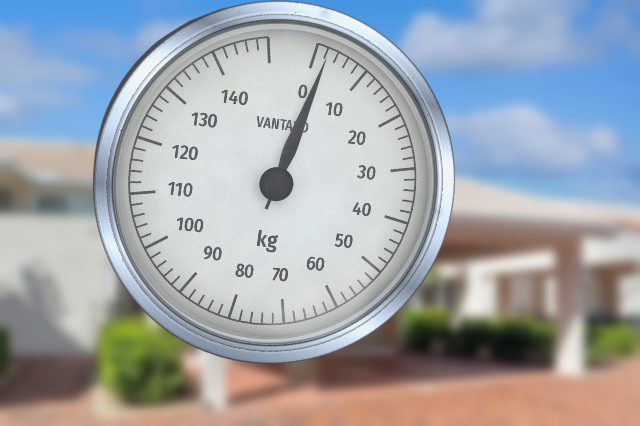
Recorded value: 2 kg
